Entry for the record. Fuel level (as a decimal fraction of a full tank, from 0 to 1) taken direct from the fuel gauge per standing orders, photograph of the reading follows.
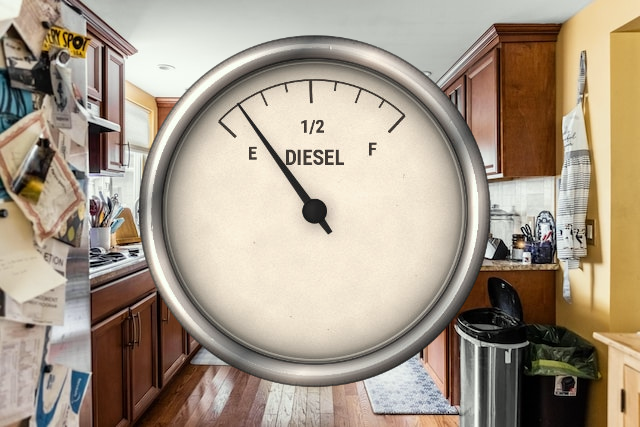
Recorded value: 0.125
